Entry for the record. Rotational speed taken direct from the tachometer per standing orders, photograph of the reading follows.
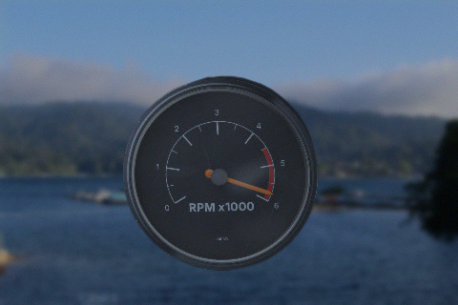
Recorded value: 5750 rpm
